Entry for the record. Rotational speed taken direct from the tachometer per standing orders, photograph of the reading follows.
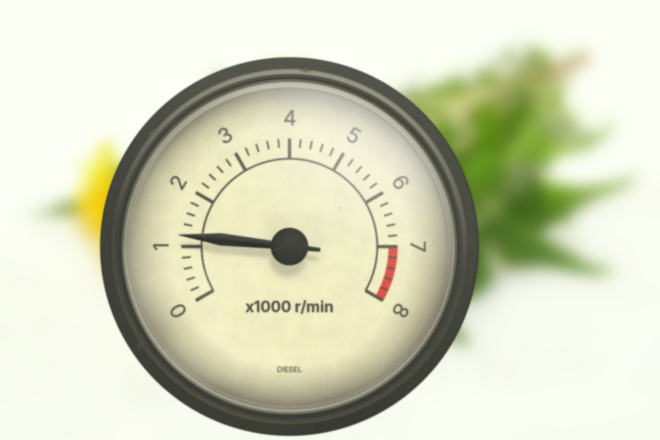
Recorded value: 1200 rpm
